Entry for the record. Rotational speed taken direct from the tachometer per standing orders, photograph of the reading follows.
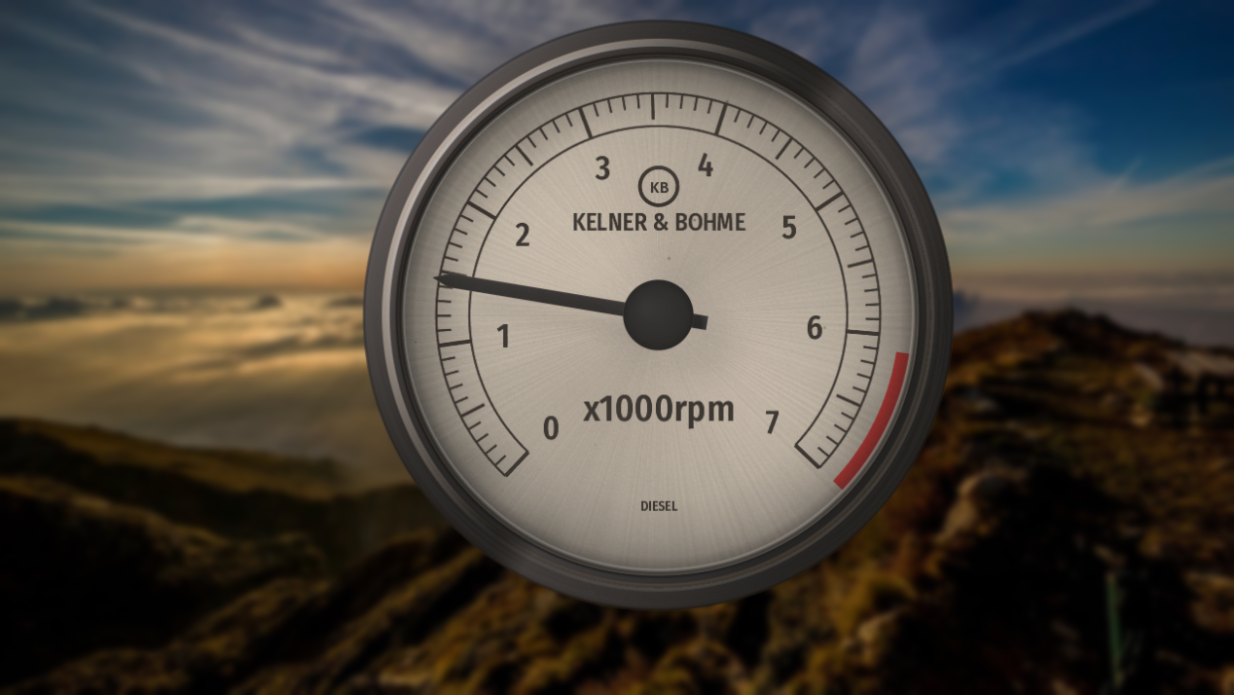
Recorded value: 1450 rpm
